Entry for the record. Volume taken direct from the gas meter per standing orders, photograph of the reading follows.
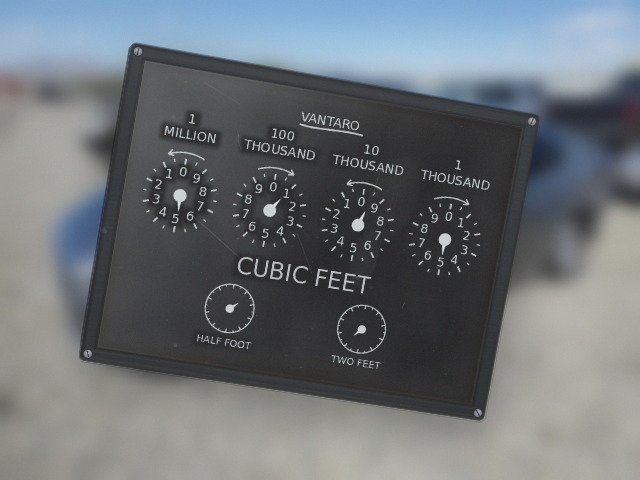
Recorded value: 509500 ft³
